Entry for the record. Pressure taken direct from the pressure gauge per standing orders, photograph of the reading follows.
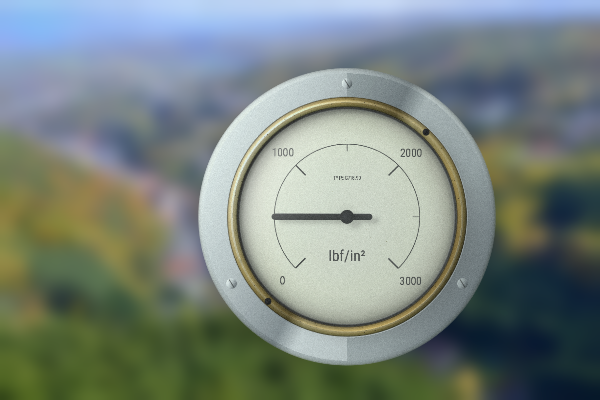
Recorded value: 500 psi
